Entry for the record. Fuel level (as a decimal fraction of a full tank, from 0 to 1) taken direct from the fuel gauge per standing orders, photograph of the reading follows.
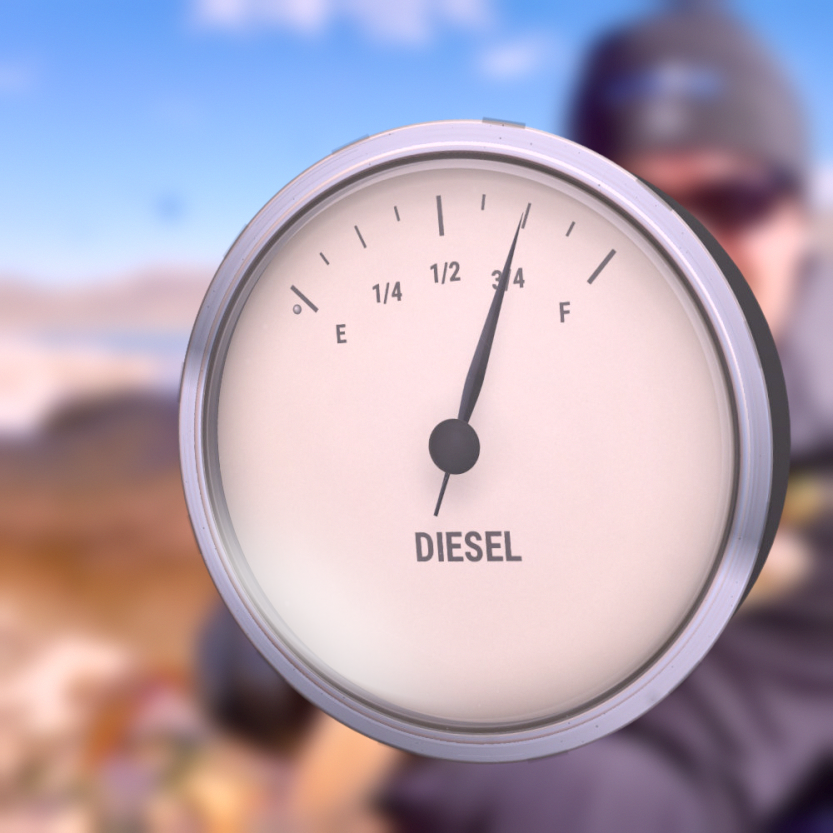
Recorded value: 0.75
